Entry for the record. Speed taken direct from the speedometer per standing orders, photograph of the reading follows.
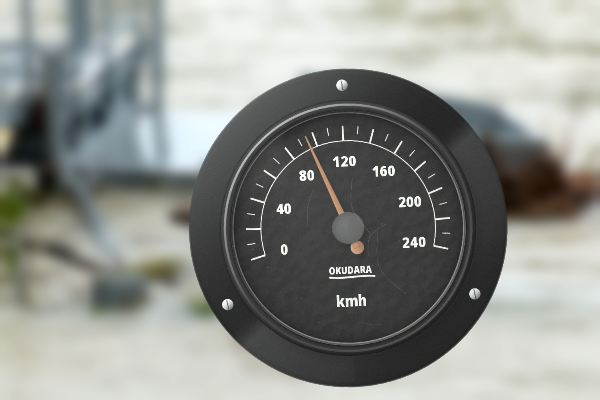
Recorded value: 95 km/h
